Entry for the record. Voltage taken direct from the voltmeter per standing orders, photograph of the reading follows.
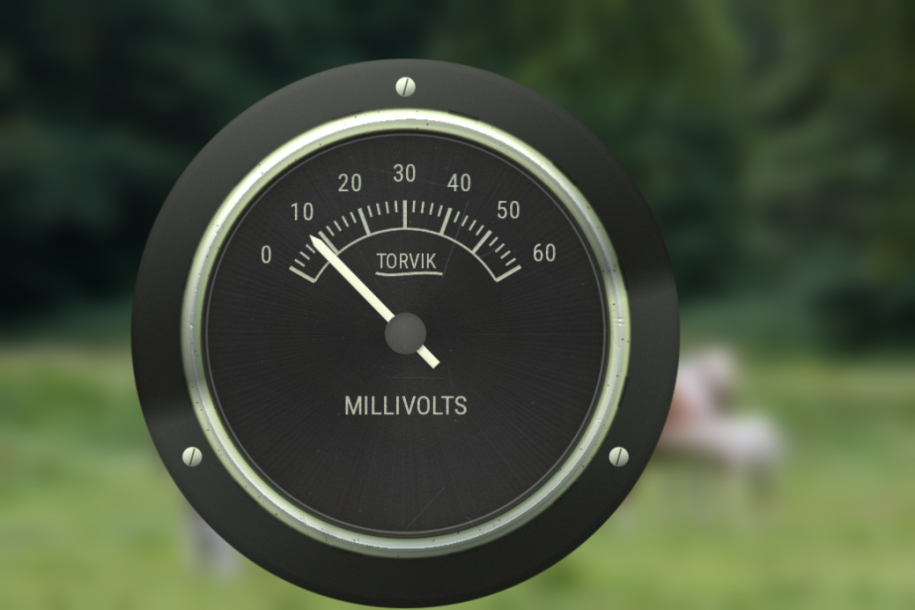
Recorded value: 8 mV
